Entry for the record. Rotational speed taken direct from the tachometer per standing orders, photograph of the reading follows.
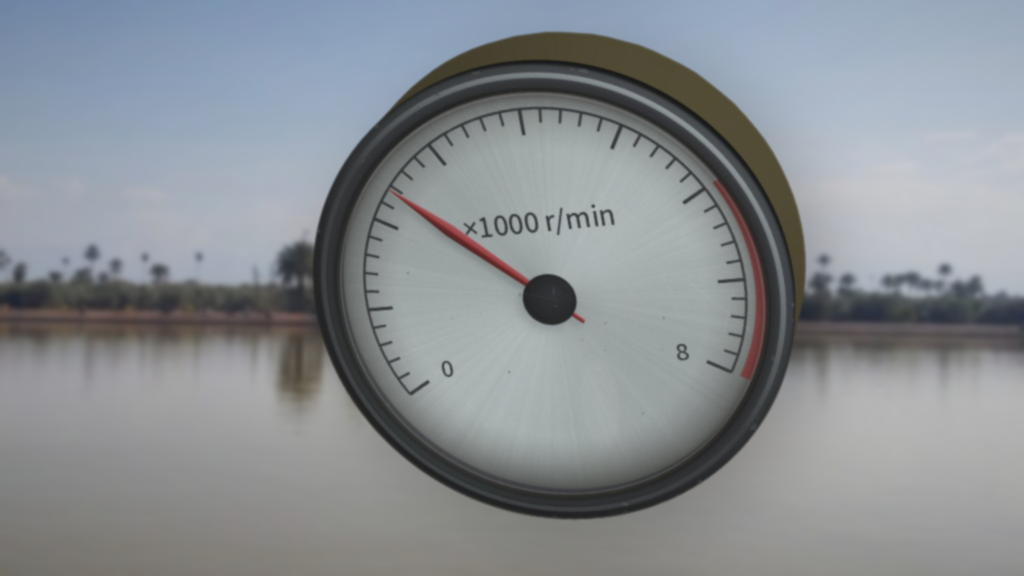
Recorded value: 2400 rpm
